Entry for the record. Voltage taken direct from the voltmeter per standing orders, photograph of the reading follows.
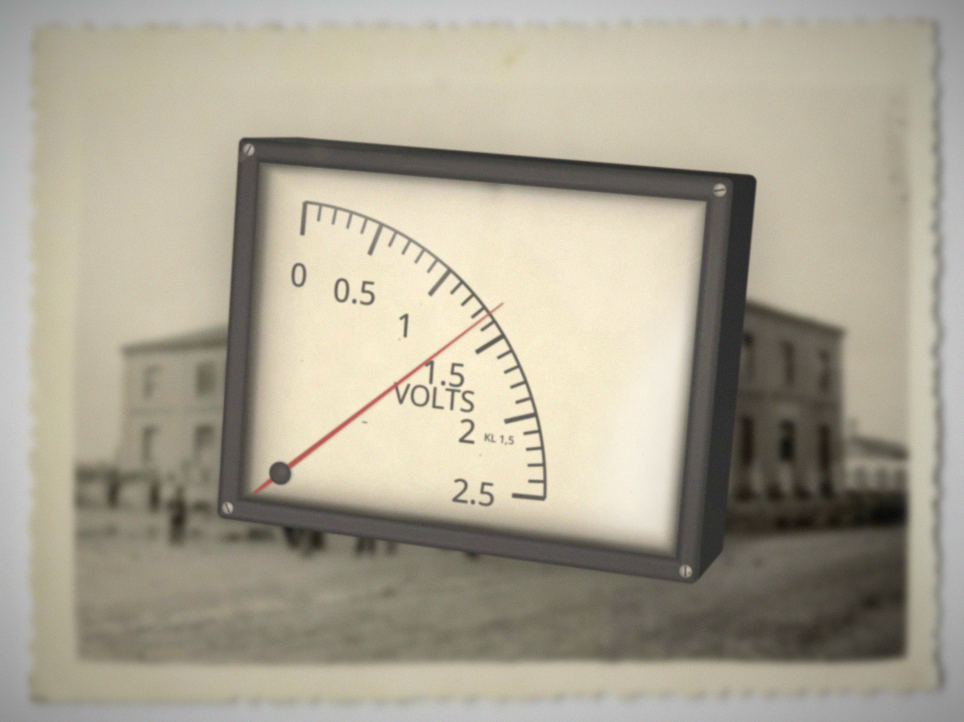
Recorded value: 1.35 V
